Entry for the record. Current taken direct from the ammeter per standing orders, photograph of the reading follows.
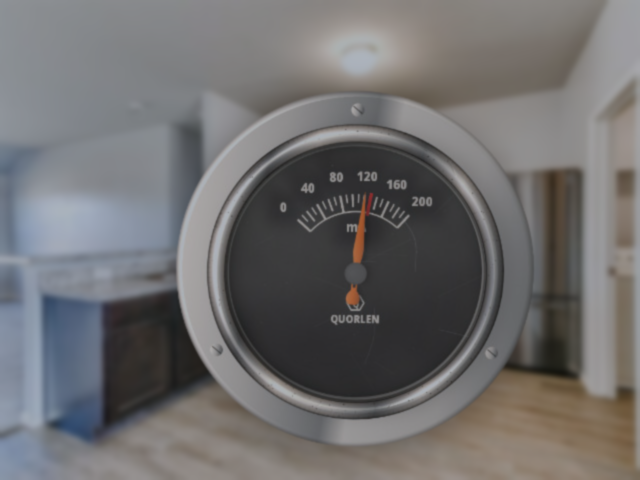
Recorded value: 120 mA
